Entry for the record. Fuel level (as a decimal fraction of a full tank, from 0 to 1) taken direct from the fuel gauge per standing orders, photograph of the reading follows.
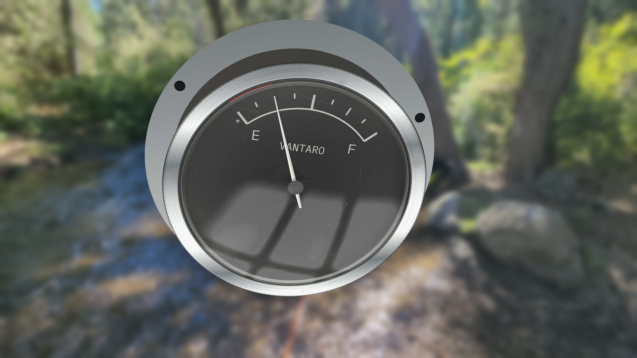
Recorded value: 0.25
